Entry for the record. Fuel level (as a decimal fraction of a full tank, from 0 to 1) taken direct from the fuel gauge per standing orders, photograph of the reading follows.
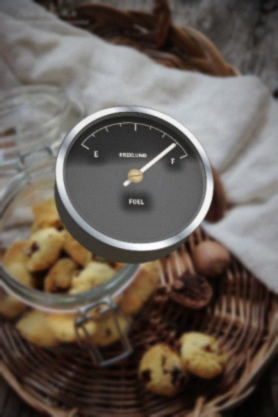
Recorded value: 0.875
